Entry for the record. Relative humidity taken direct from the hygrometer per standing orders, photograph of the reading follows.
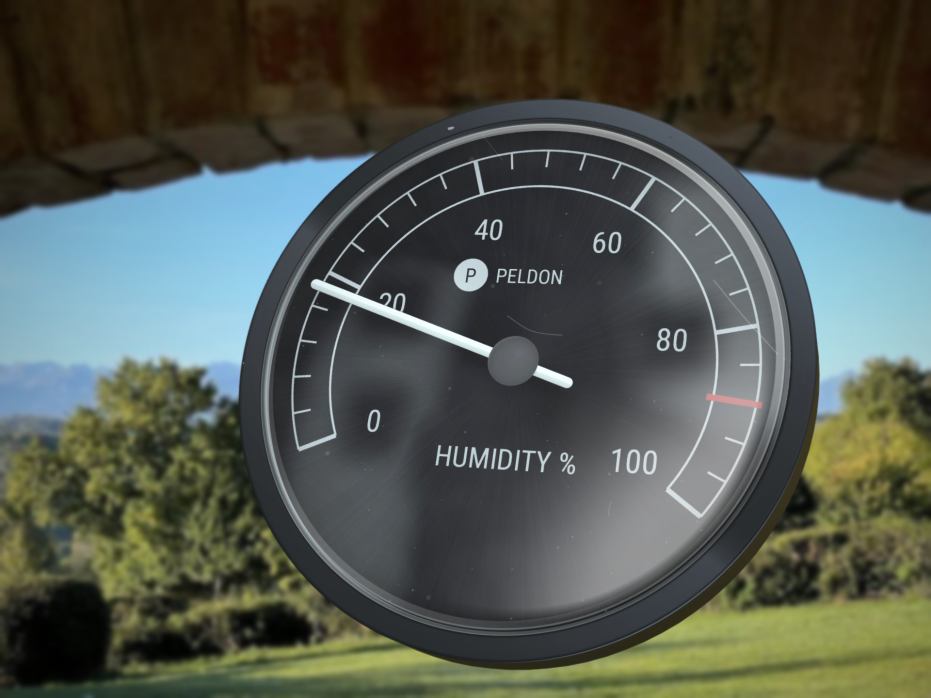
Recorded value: 18 %
